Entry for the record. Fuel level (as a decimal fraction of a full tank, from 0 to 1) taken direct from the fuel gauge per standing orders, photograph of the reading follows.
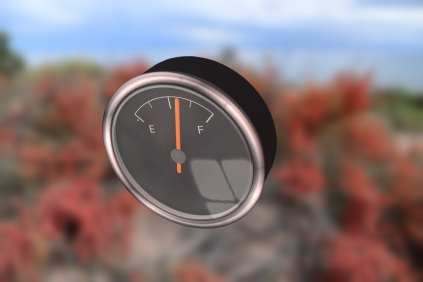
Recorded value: 0.625
